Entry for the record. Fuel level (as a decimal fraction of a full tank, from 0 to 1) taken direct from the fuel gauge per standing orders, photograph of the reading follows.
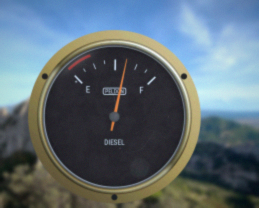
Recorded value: 0.625
